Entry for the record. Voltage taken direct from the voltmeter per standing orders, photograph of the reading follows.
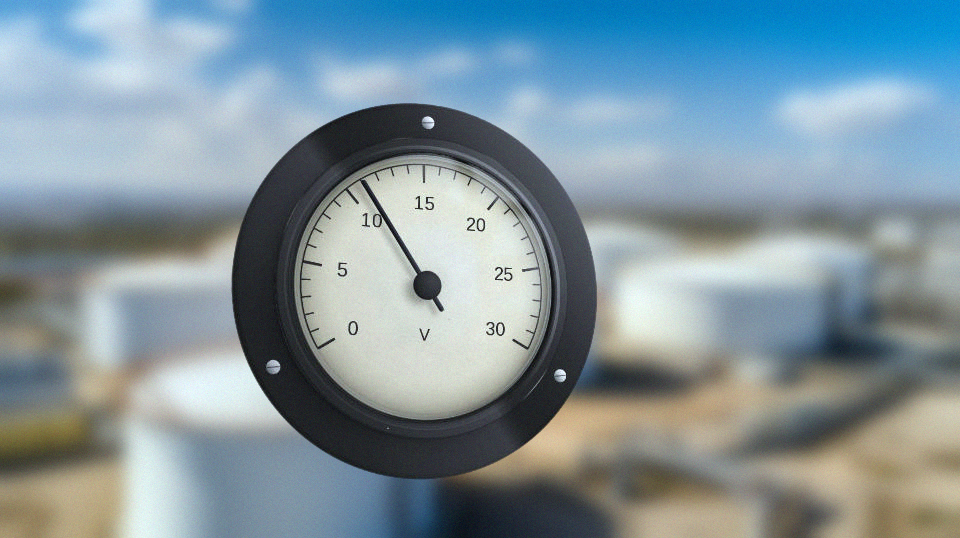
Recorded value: 11 V
